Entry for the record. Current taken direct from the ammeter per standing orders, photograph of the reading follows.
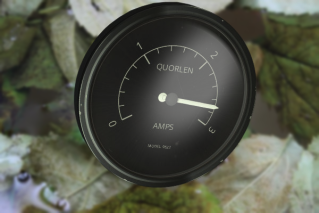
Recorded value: 2.7 A
